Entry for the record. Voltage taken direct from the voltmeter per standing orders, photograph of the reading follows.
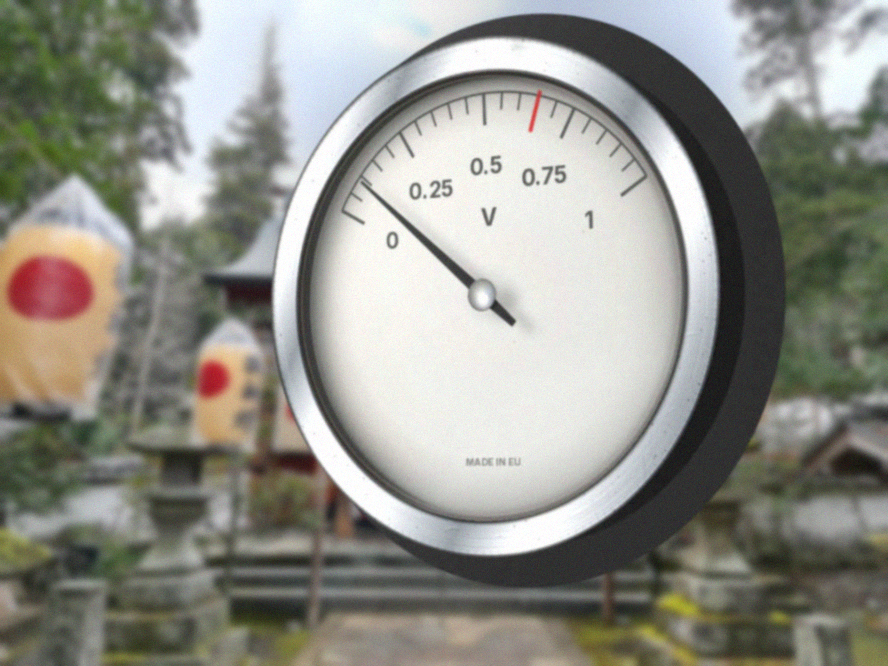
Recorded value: 0.1 V
